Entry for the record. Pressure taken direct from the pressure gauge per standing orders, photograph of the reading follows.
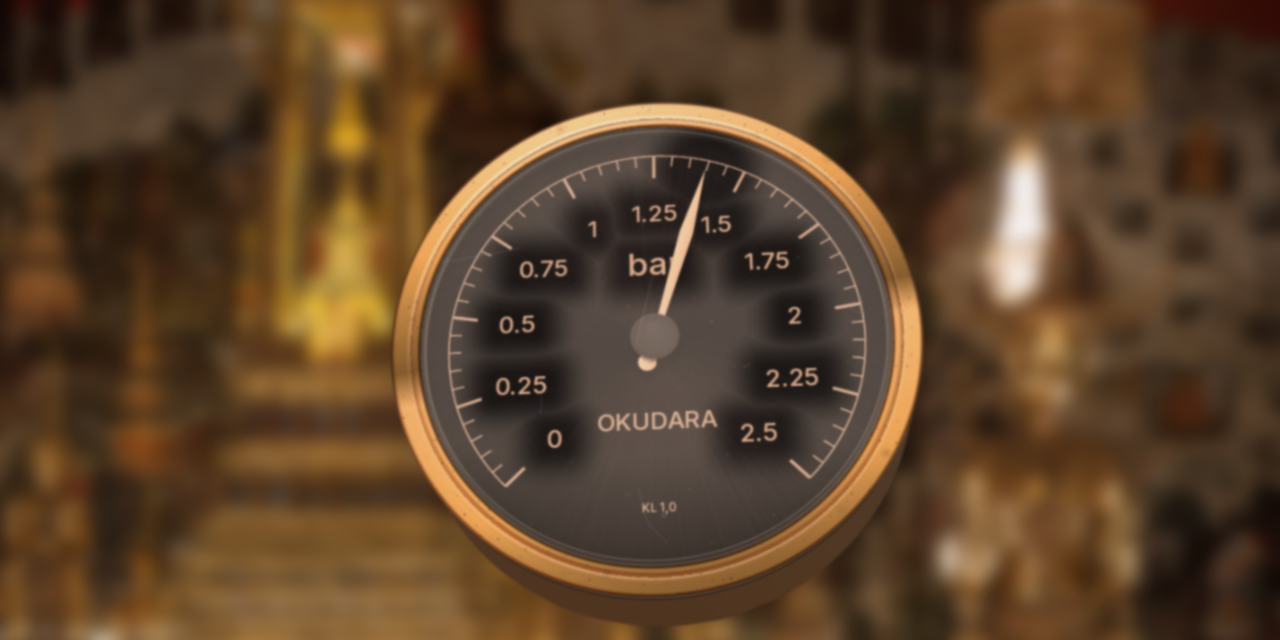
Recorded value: 1.4 bar
